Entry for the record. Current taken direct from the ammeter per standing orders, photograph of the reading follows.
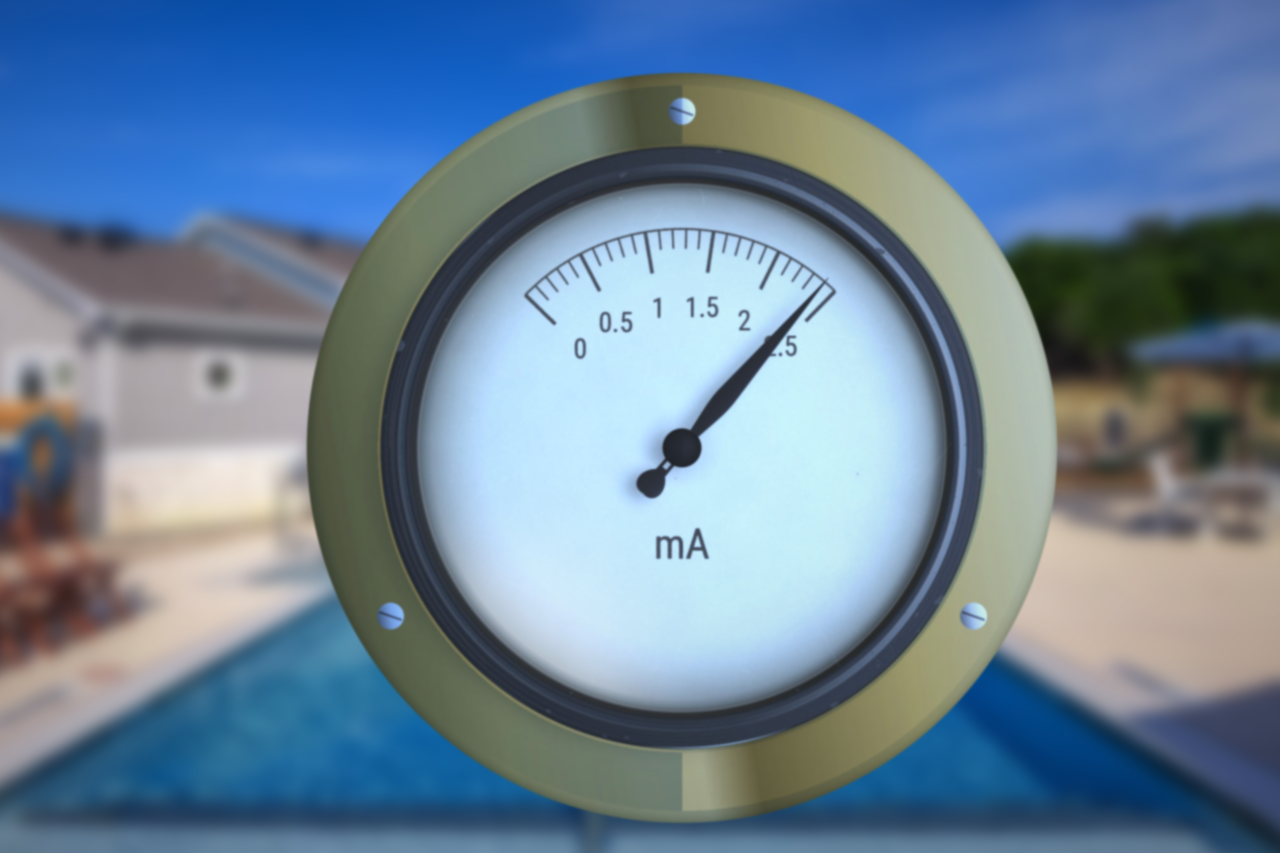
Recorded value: 2.4 mA
